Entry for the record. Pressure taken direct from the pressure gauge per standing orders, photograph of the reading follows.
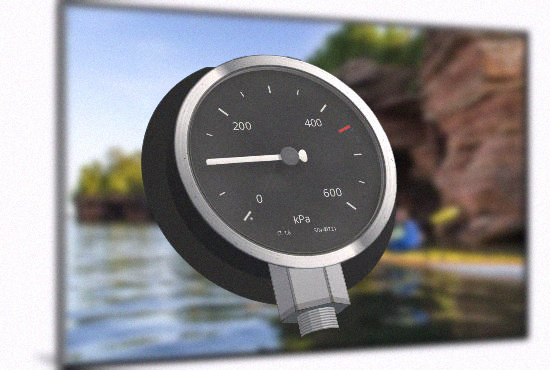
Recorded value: 100 kPa
